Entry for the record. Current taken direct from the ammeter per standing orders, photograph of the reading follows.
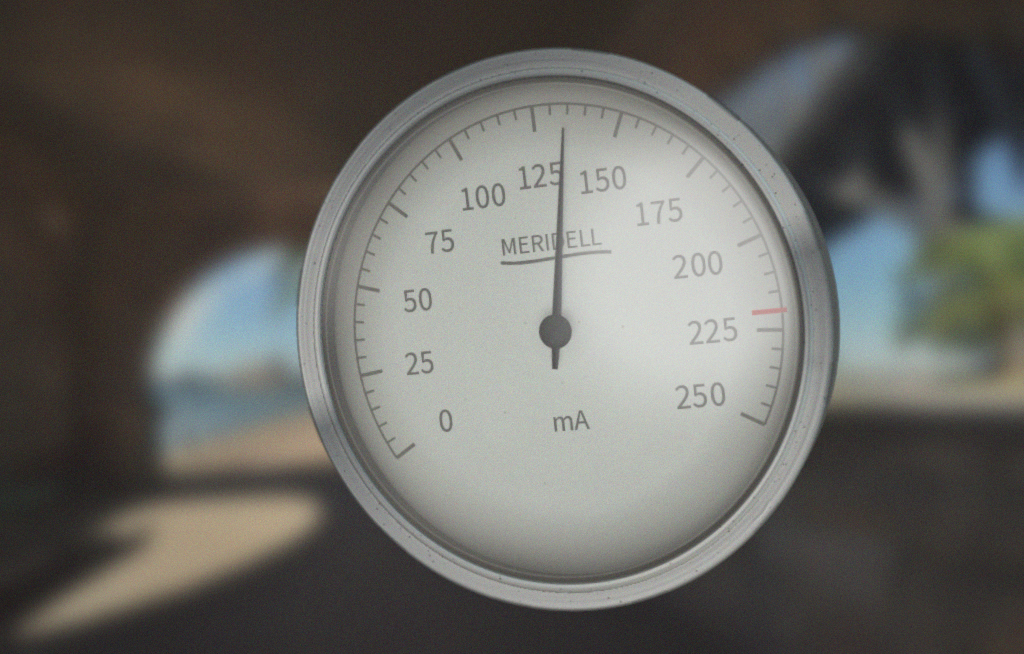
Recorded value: 135 mA
